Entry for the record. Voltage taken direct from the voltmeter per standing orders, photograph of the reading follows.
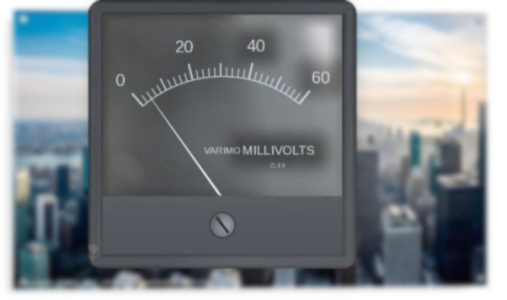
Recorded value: 4 mV
